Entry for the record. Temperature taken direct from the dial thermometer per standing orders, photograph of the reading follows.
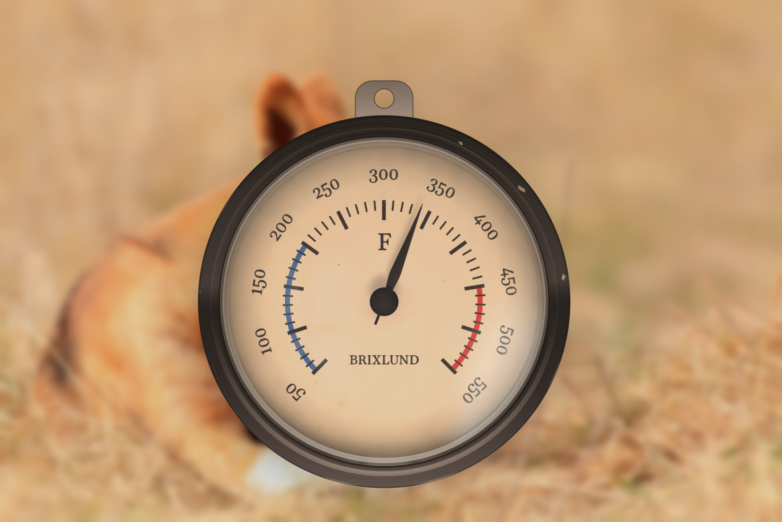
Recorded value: 340 °F
